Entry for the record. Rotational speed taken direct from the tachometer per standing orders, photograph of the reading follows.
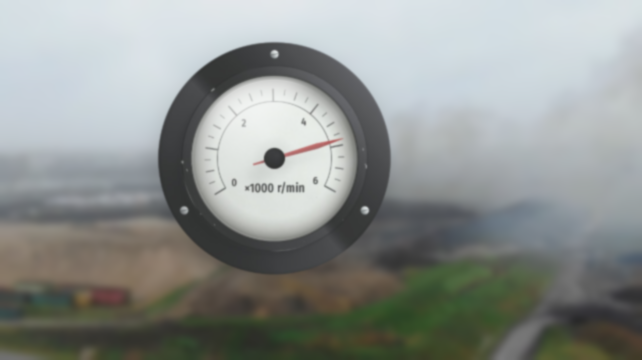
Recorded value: 4875 rpm
